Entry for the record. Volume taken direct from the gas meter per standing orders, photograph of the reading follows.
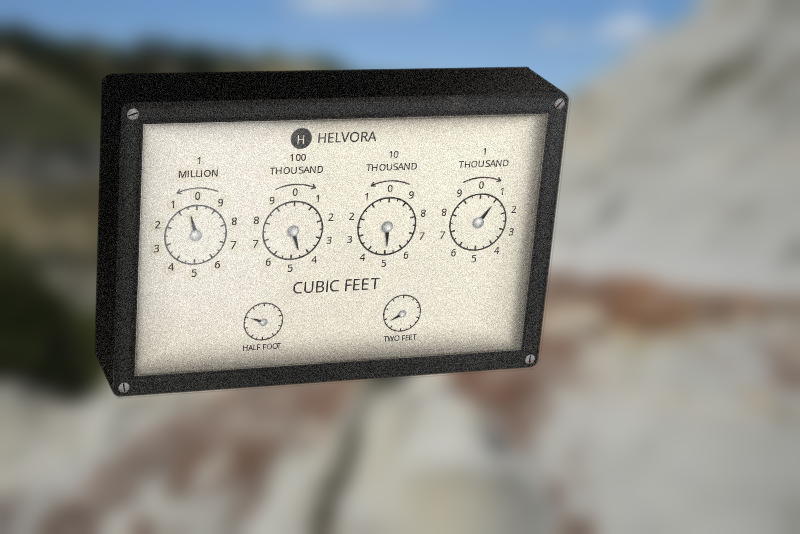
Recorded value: 45100 ft³
